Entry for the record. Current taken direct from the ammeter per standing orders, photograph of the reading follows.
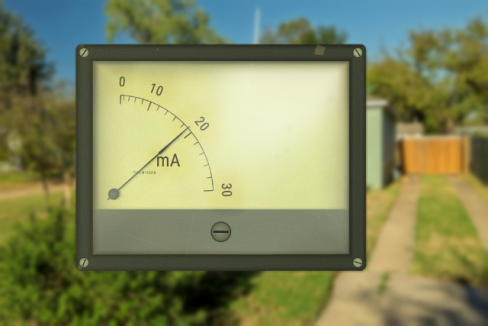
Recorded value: 19 mA
